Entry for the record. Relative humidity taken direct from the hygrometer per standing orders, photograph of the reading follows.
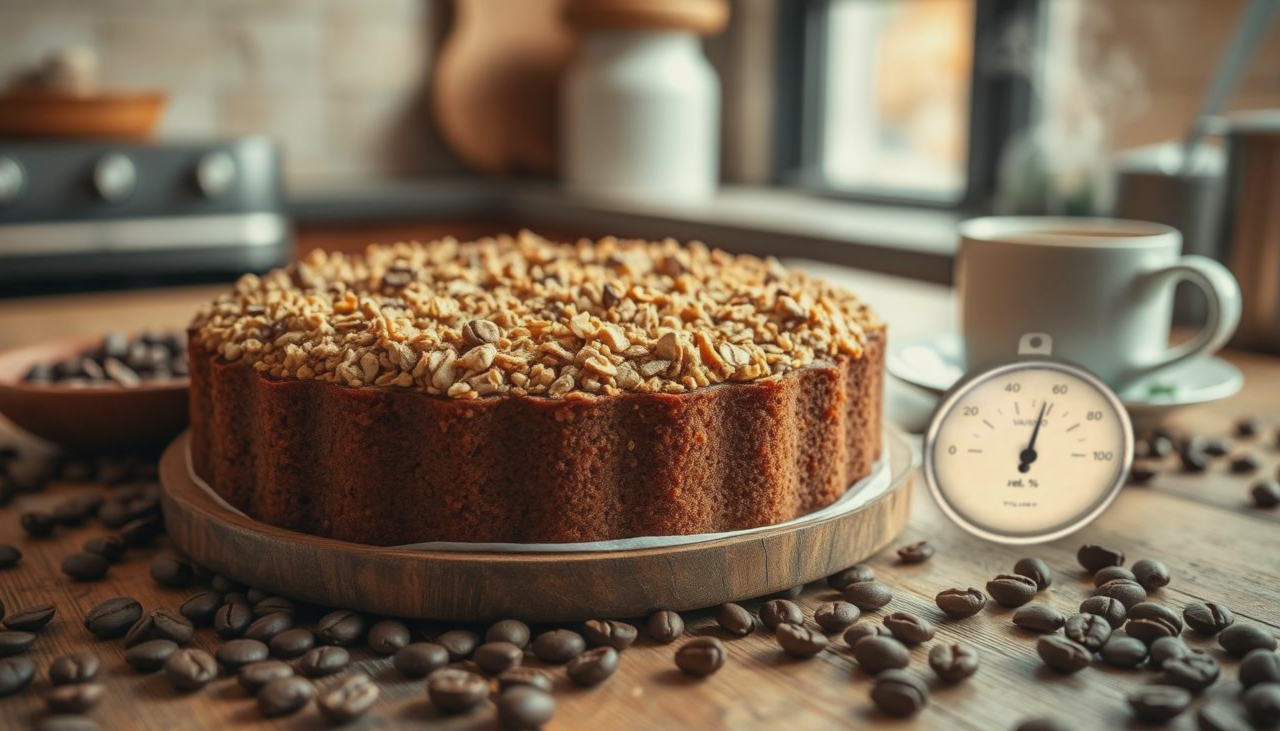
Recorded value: 55 %
